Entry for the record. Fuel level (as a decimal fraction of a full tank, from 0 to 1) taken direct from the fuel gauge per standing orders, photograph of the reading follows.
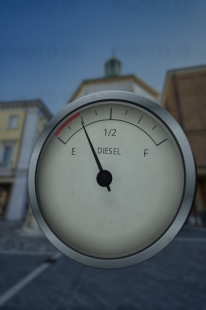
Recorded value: 0.25
